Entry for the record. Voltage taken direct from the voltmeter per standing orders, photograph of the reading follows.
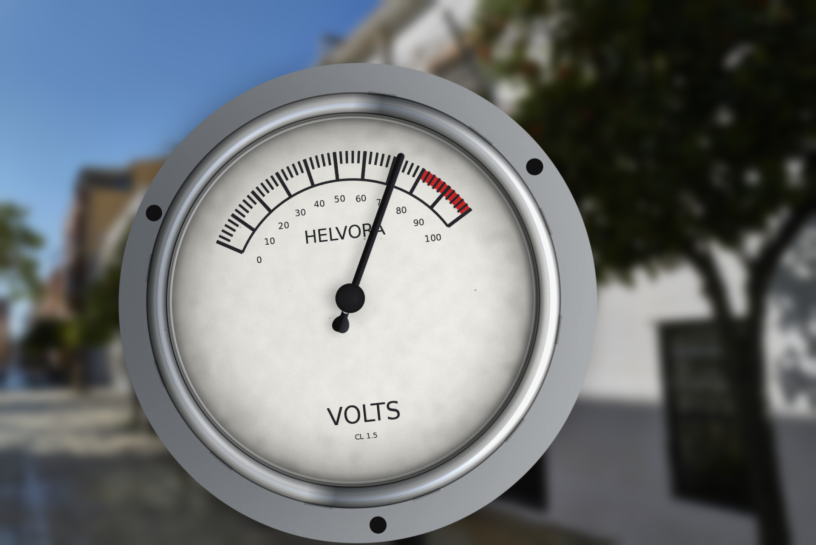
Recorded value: 72 V
